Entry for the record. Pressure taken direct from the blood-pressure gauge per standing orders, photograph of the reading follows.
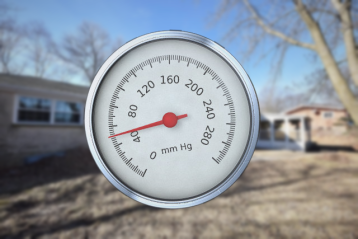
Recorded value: 50 mmHg
